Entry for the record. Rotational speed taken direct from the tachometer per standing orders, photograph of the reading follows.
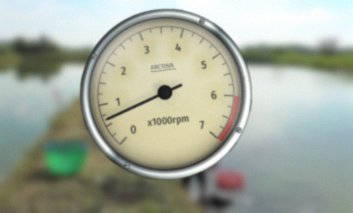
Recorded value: 625 rpm
